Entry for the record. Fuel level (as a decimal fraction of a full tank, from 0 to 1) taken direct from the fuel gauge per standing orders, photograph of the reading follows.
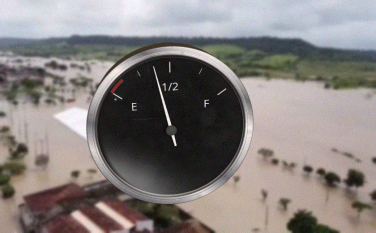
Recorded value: 0.375
